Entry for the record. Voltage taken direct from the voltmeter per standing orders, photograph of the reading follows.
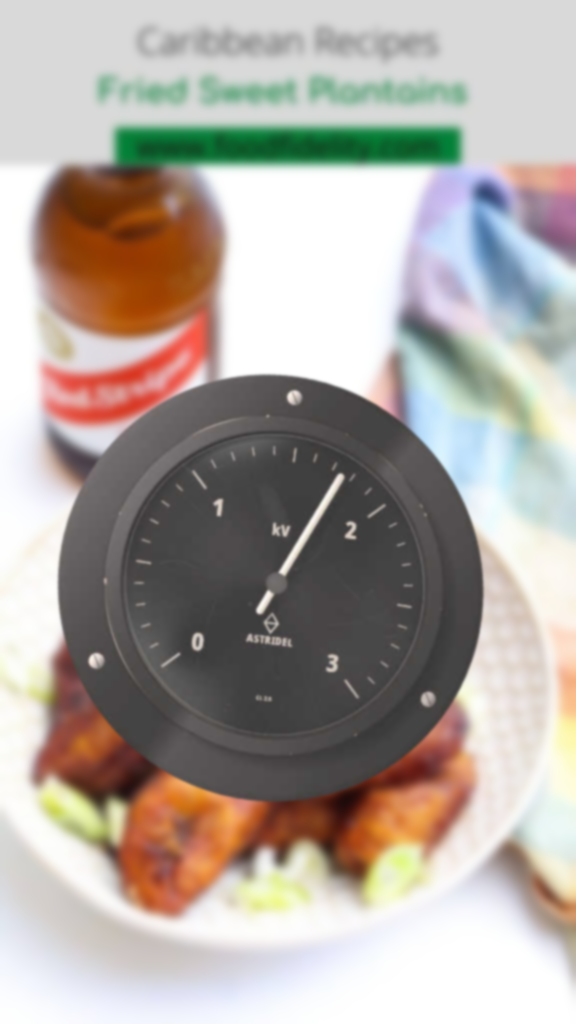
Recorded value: 1.75 kV
